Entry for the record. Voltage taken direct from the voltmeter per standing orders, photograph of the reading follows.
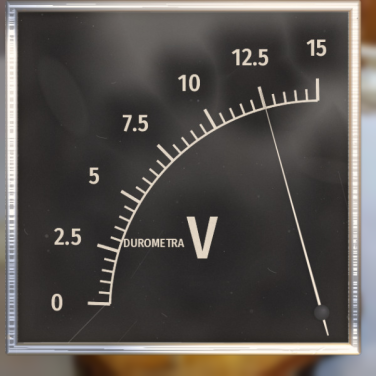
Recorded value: 12.5 V
